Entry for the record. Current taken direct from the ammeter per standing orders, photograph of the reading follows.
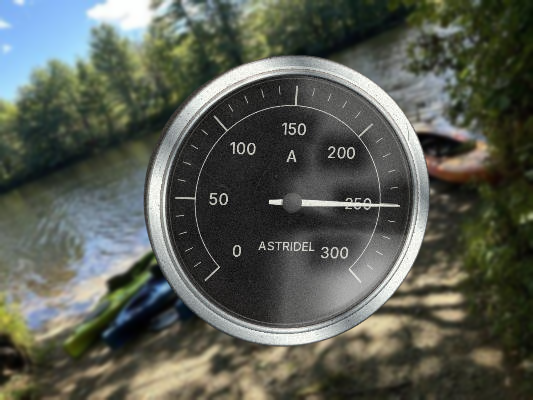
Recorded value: 250 A
